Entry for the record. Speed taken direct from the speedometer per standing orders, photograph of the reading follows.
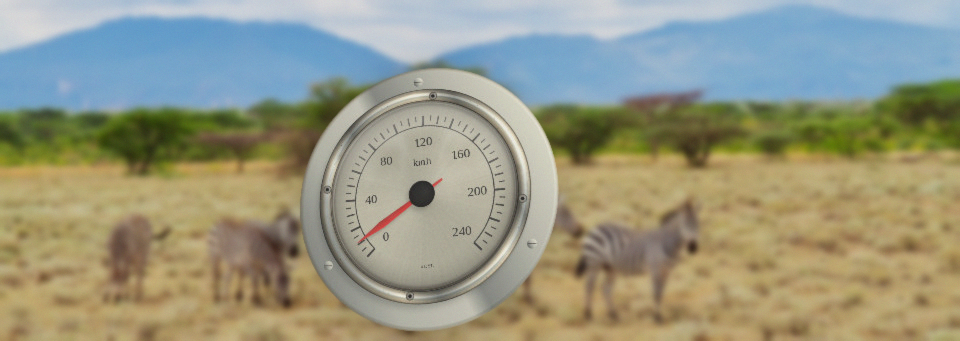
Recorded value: 10 km/h
